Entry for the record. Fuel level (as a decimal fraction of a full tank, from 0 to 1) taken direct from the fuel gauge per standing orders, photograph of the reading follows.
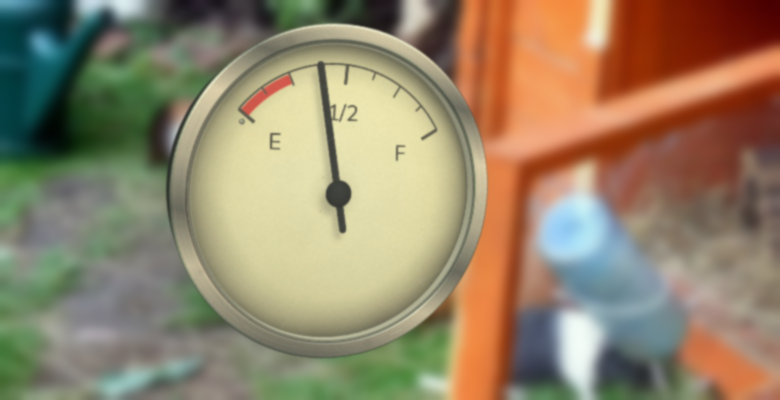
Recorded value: 0.375
